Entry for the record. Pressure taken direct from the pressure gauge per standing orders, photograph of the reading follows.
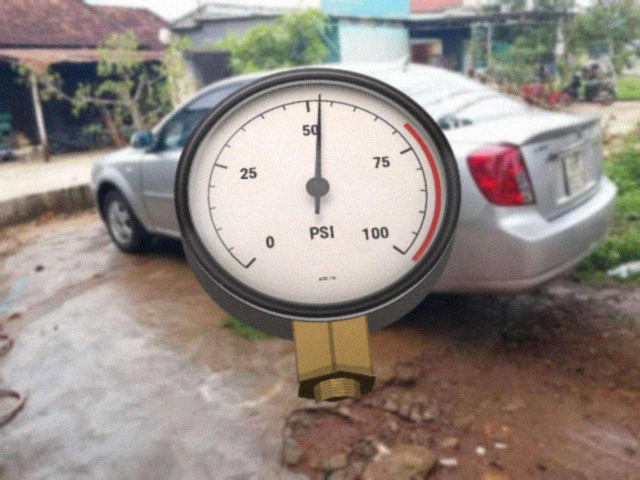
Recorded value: 52.5 psi
